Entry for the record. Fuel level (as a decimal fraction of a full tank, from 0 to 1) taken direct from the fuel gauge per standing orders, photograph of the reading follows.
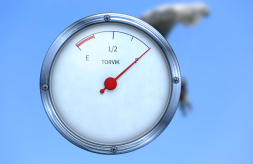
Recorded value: 1
